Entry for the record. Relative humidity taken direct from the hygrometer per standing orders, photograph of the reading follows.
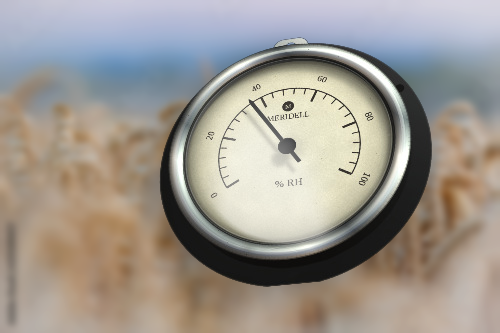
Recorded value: 36 %
